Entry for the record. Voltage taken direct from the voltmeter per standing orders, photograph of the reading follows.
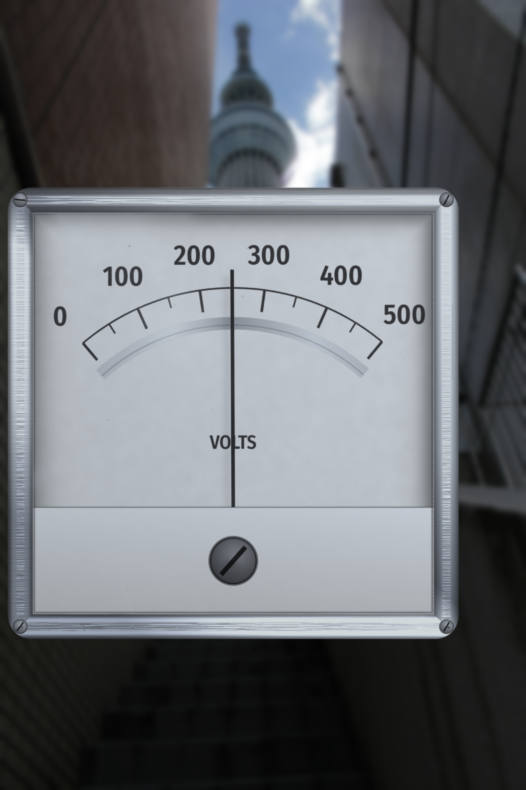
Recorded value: 250 V
